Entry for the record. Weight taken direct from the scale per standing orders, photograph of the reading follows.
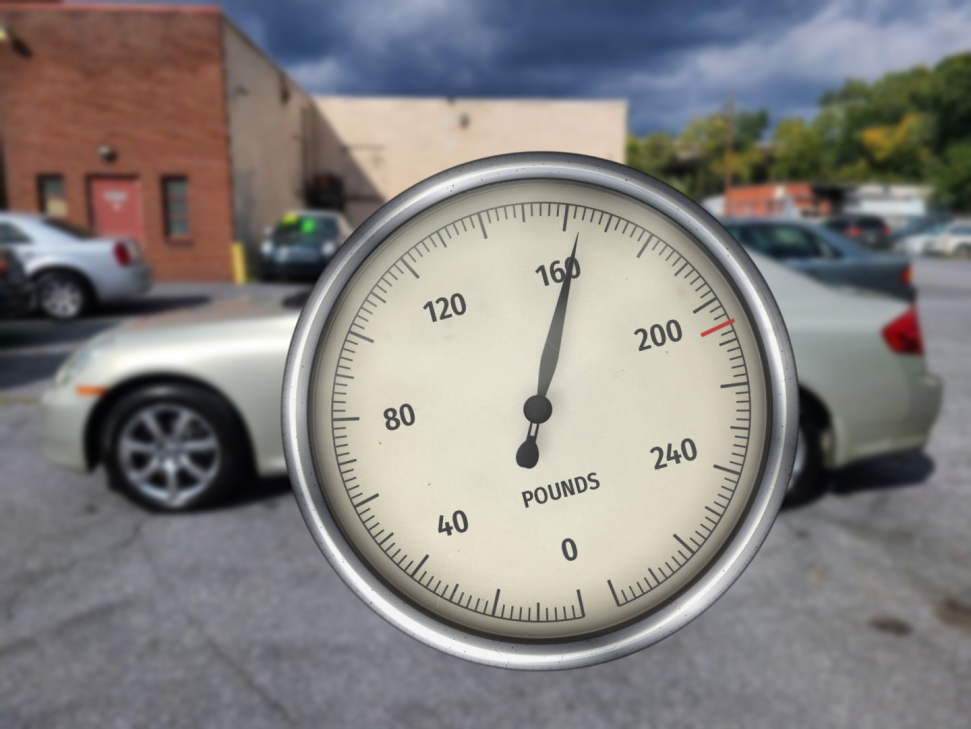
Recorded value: 164 lb
